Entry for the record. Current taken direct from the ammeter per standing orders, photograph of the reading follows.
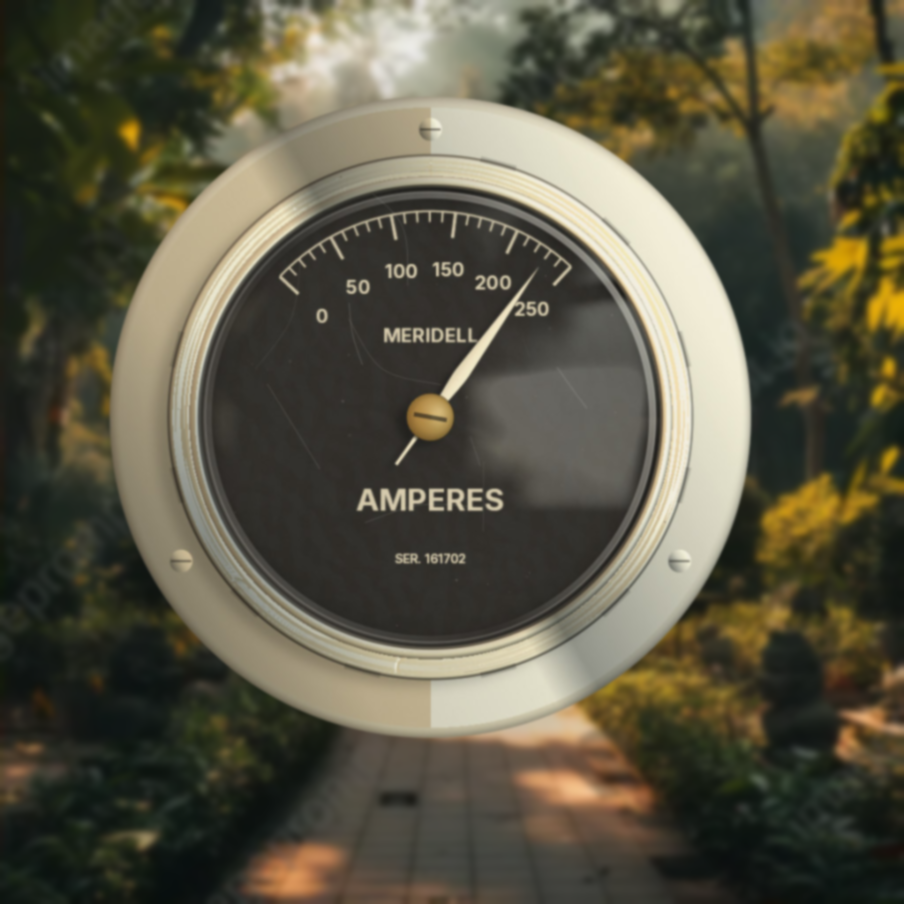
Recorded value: 230 A
